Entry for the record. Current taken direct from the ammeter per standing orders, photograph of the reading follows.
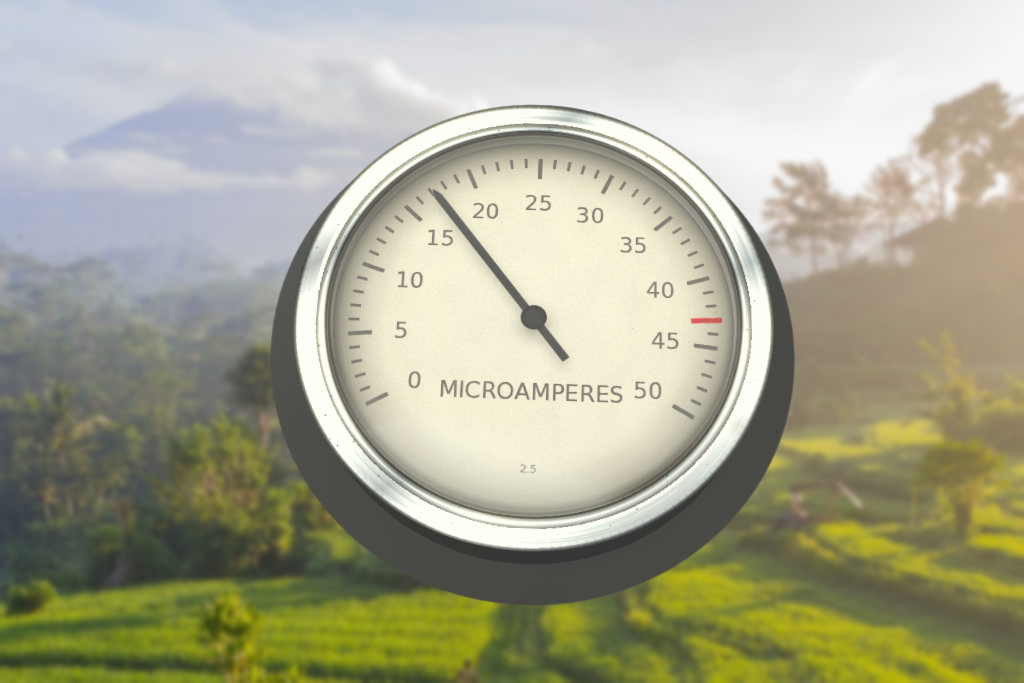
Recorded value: 17 µA
